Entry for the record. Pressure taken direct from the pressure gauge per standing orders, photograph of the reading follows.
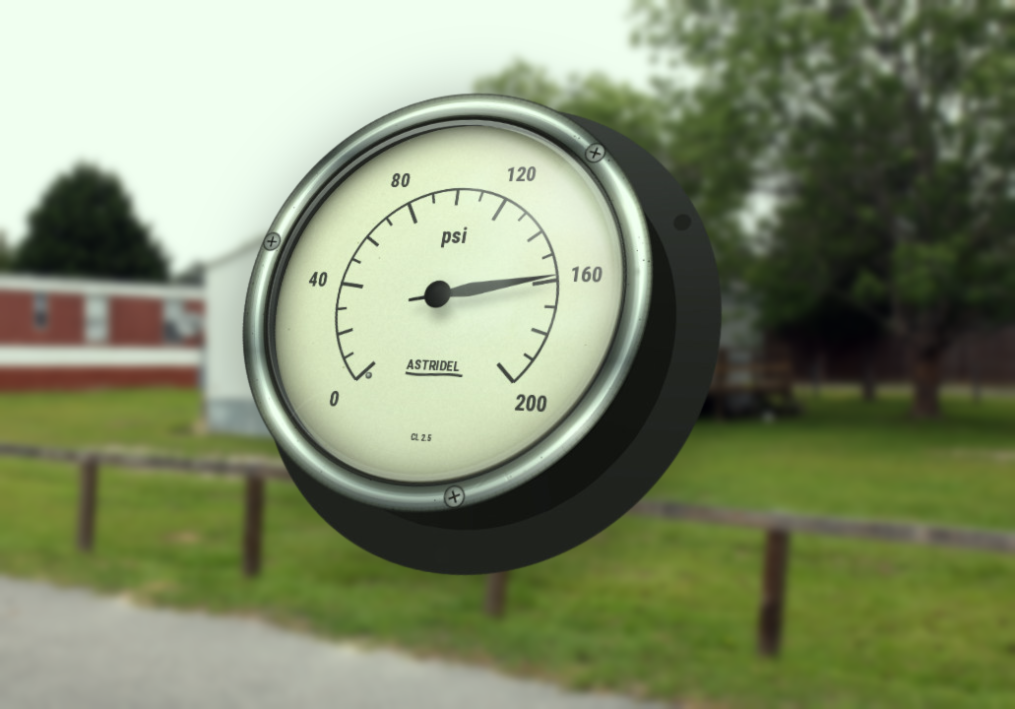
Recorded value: 160 psi
